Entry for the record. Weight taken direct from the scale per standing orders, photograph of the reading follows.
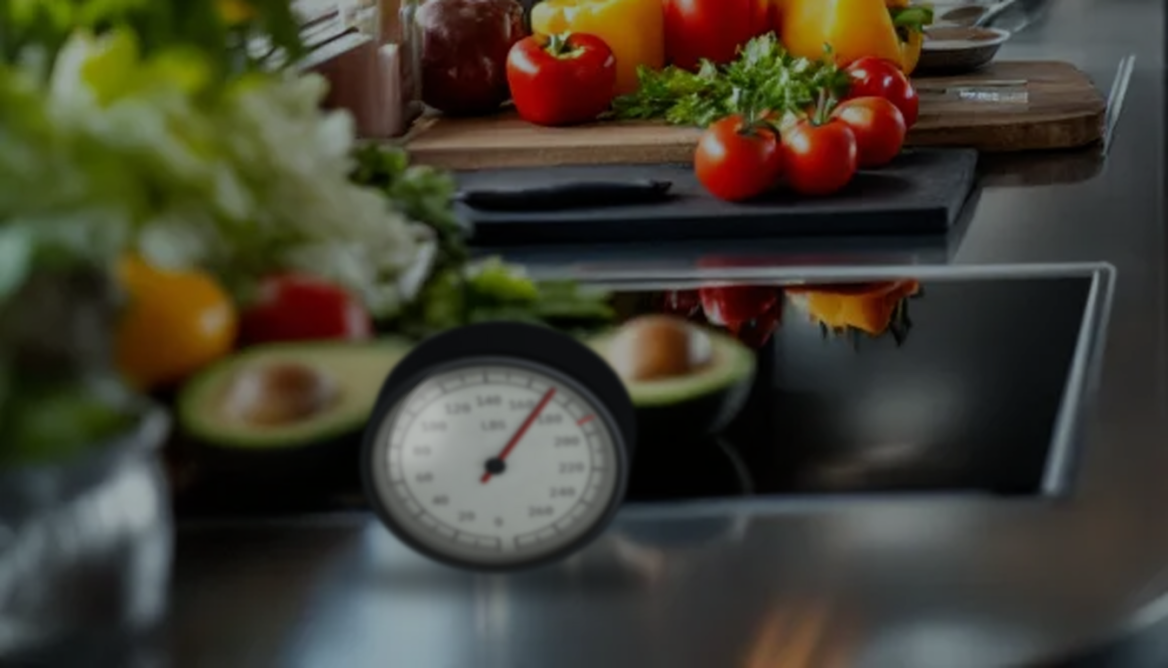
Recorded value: 170 lb
